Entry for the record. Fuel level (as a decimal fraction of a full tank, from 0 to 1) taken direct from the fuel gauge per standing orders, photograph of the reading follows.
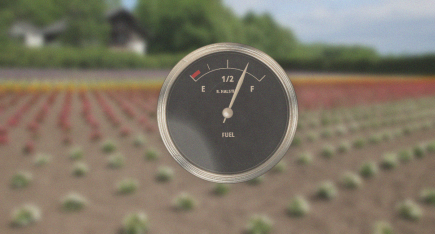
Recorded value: 0.75
